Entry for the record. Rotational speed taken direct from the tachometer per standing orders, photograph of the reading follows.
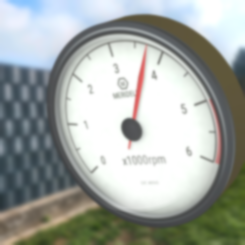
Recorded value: 3750 rpm
